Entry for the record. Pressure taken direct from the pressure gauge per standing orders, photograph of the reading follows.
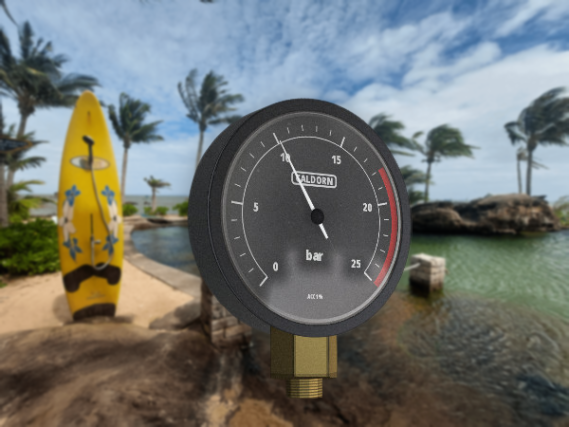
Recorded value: 10 bar
